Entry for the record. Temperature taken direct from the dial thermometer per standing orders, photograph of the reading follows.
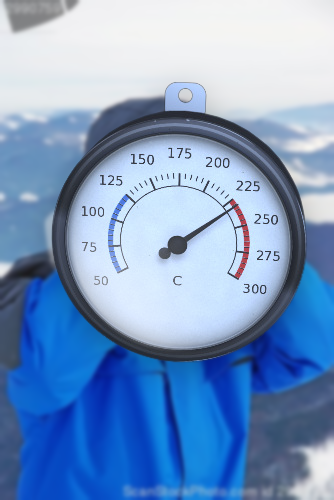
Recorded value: 230 °C
